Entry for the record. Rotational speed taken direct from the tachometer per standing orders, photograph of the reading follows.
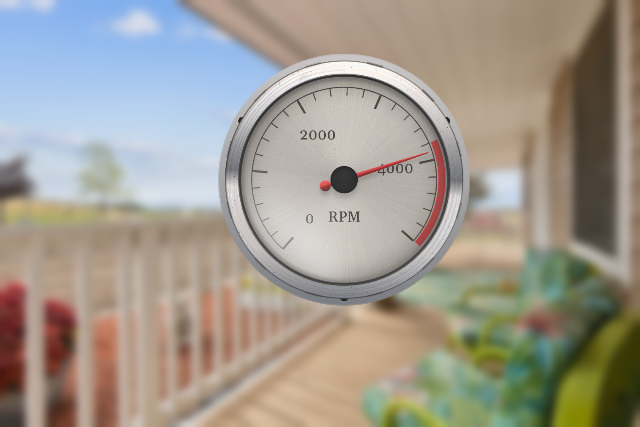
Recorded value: 3900 rpm
